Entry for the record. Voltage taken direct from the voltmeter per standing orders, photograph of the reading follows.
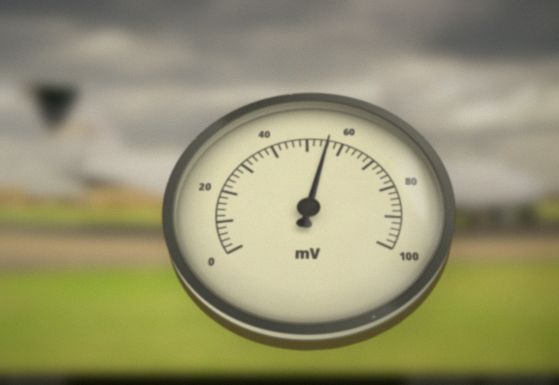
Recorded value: 56 mV
